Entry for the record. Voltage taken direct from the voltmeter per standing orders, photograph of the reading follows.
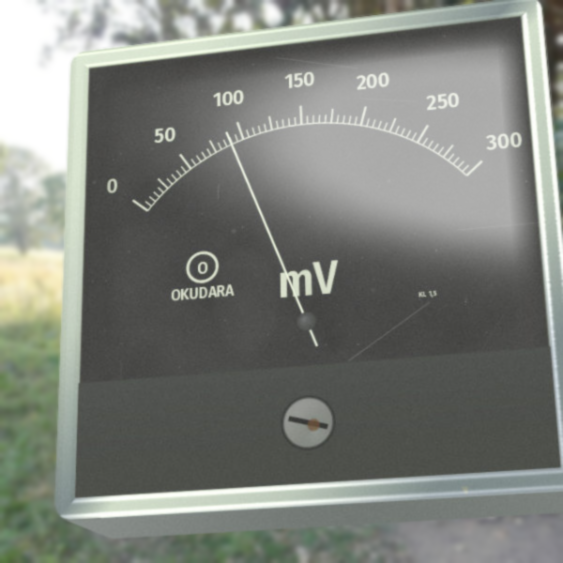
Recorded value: 90 mV
